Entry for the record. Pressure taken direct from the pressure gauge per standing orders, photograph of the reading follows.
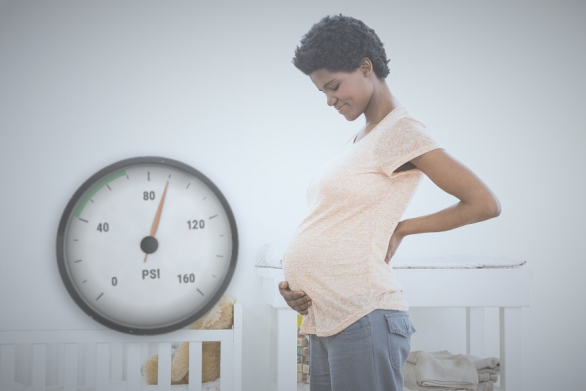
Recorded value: 90 psi
